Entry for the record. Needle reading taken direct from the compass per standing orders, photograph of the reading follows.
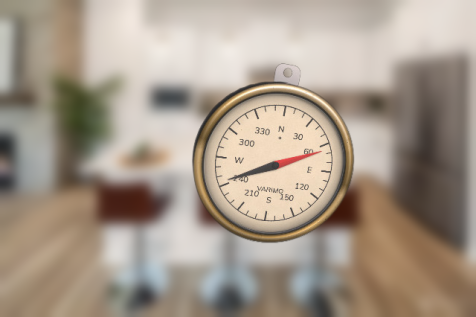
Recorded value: 65 °
